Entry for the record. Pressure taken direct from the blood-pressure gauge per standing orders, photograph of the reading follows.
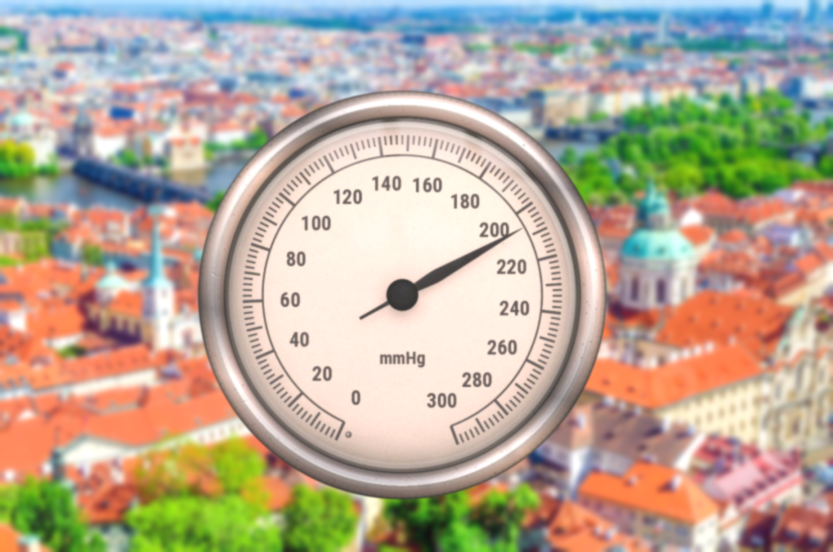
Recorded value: 206 mmHg
